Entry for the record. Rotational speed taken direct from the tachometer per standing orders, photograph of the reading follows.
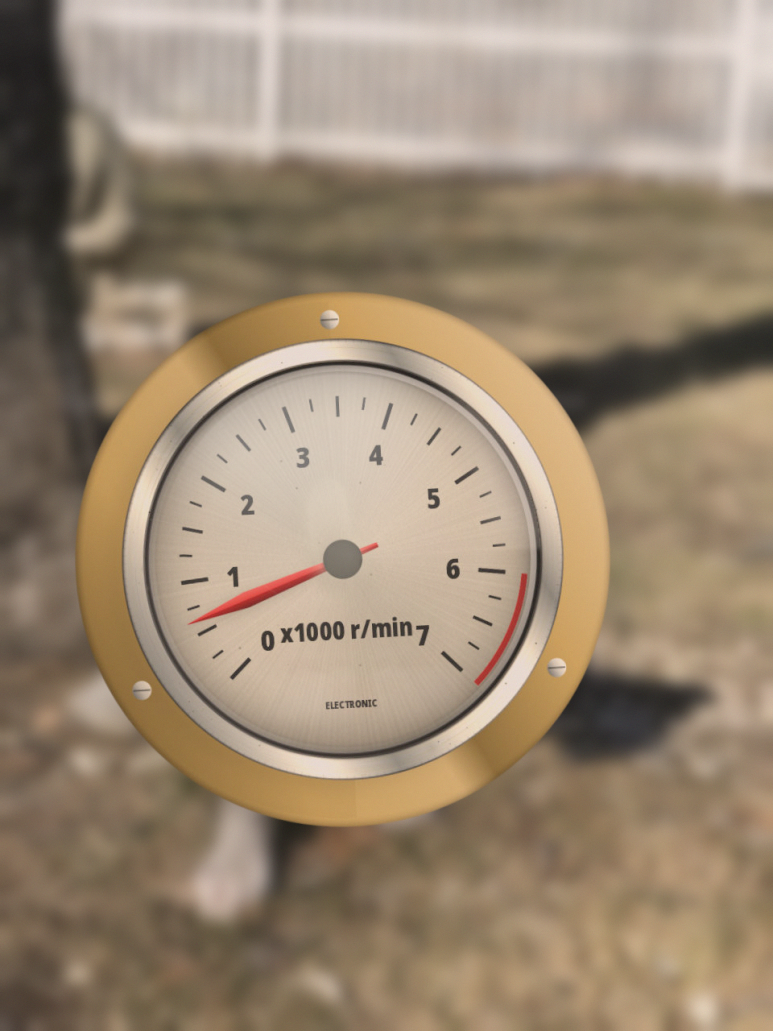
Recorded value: 625 rpm
